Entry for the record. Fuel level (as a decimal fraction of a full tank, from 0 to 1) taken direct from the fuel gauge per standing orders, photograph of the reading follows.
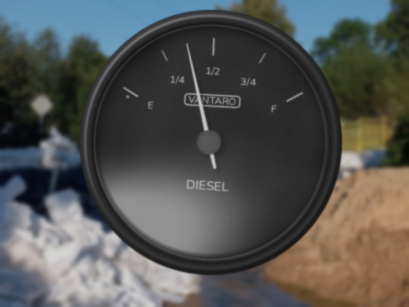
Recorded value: 0.375
